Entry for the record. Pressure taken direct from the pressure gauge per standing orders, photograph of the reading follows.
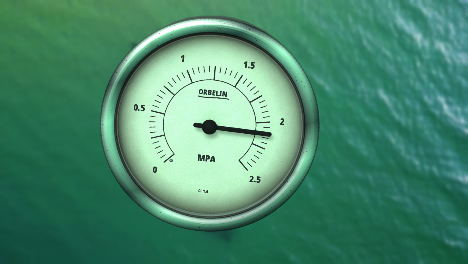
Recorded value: 2.1 MPa
